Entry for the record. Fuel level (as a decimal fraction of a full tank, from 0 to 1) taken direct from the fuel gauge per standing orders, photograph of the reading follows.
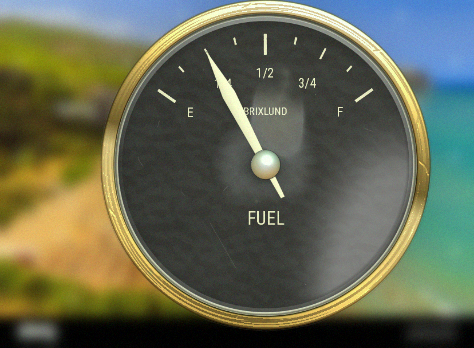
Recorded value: 0.25
